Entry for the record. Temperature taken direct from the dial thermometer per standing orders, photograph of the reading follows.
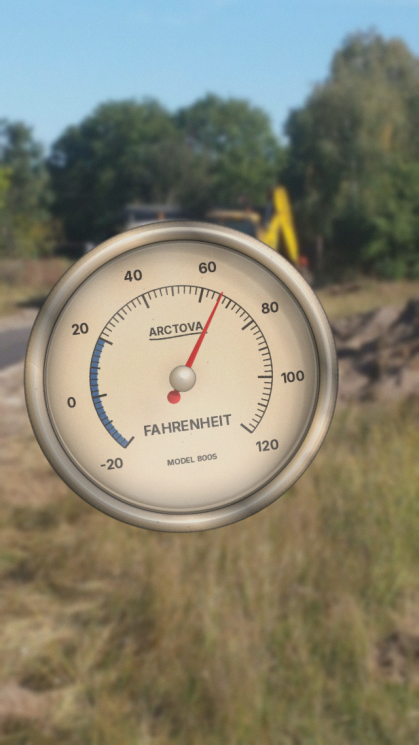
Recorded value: 66 °F
